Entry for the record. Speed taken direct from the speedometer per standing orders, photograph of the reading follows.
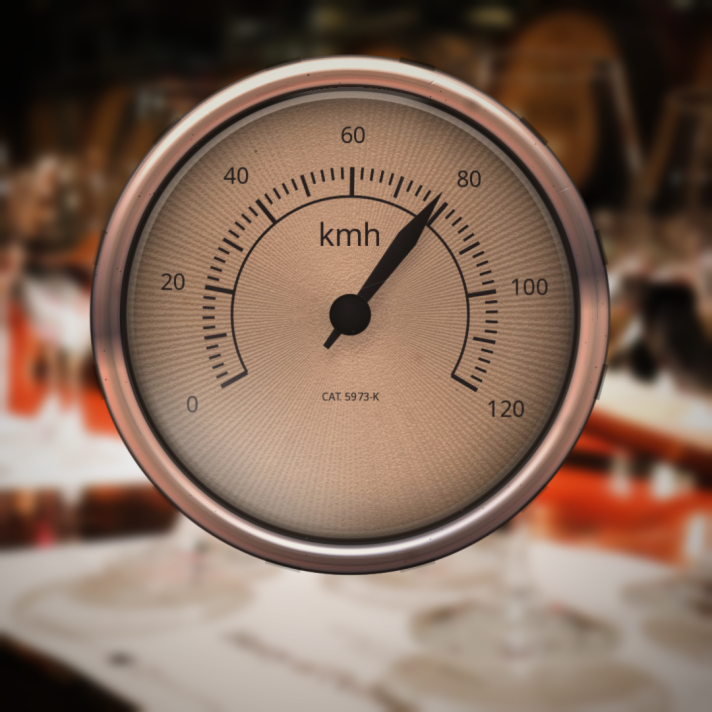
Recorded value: 78 km/h
